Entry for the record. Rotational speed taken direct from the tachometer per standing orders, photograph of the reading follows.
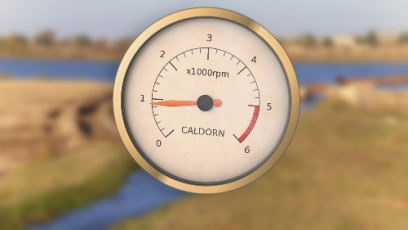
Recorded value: 900 rpm
